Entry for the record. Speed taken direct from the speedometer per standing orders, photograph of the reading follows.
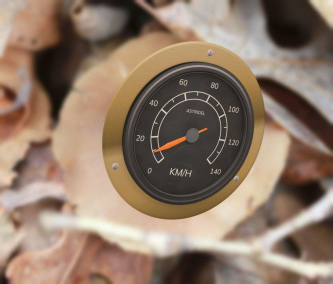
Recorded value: 10 km/h
